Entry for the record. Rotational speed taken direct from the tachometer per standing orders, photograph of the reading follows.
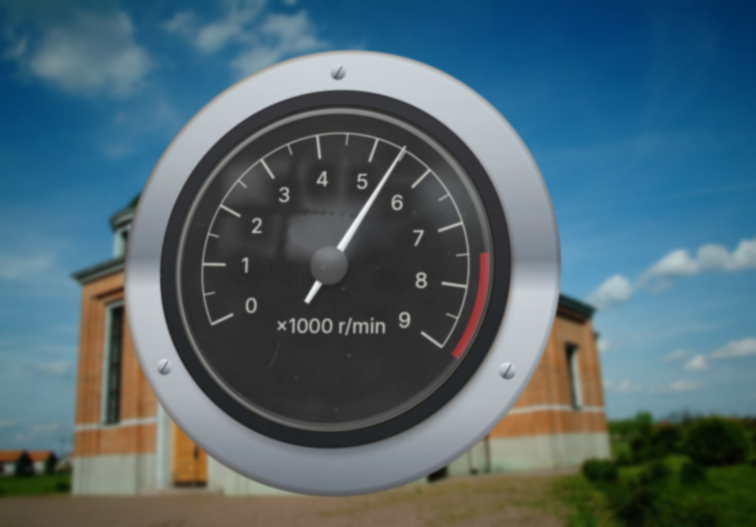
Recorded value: 5500 rpm
